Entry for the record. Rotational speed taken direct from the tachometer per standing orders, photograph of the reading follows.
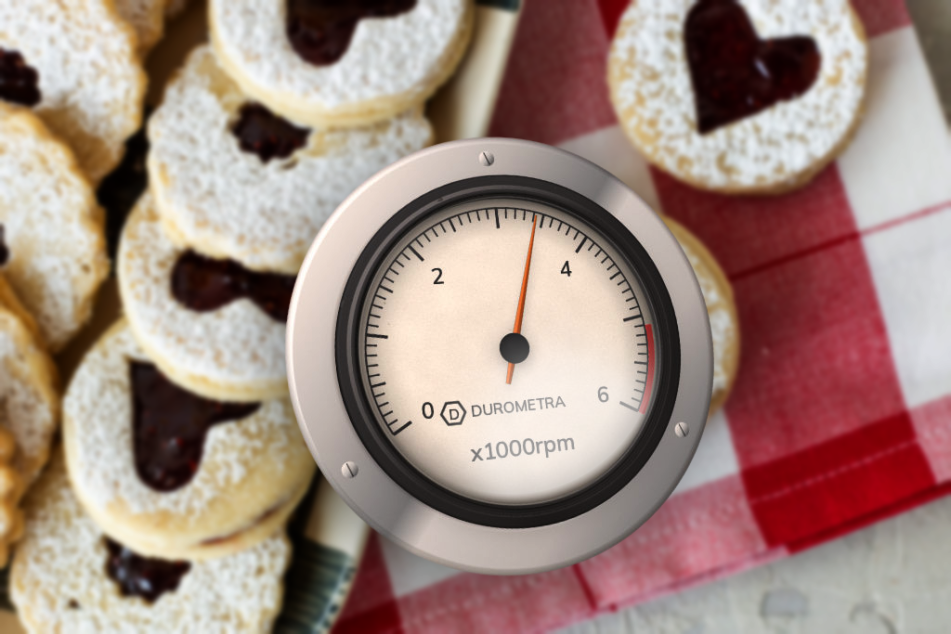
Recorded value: 3400 rpm
